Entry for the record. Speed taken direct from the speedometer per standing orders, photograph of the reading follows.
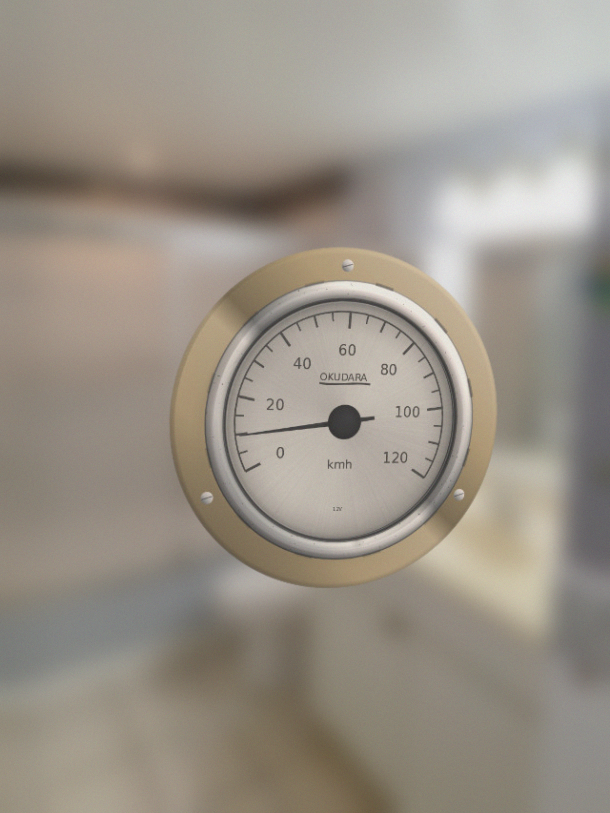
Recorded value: 10 km/h
